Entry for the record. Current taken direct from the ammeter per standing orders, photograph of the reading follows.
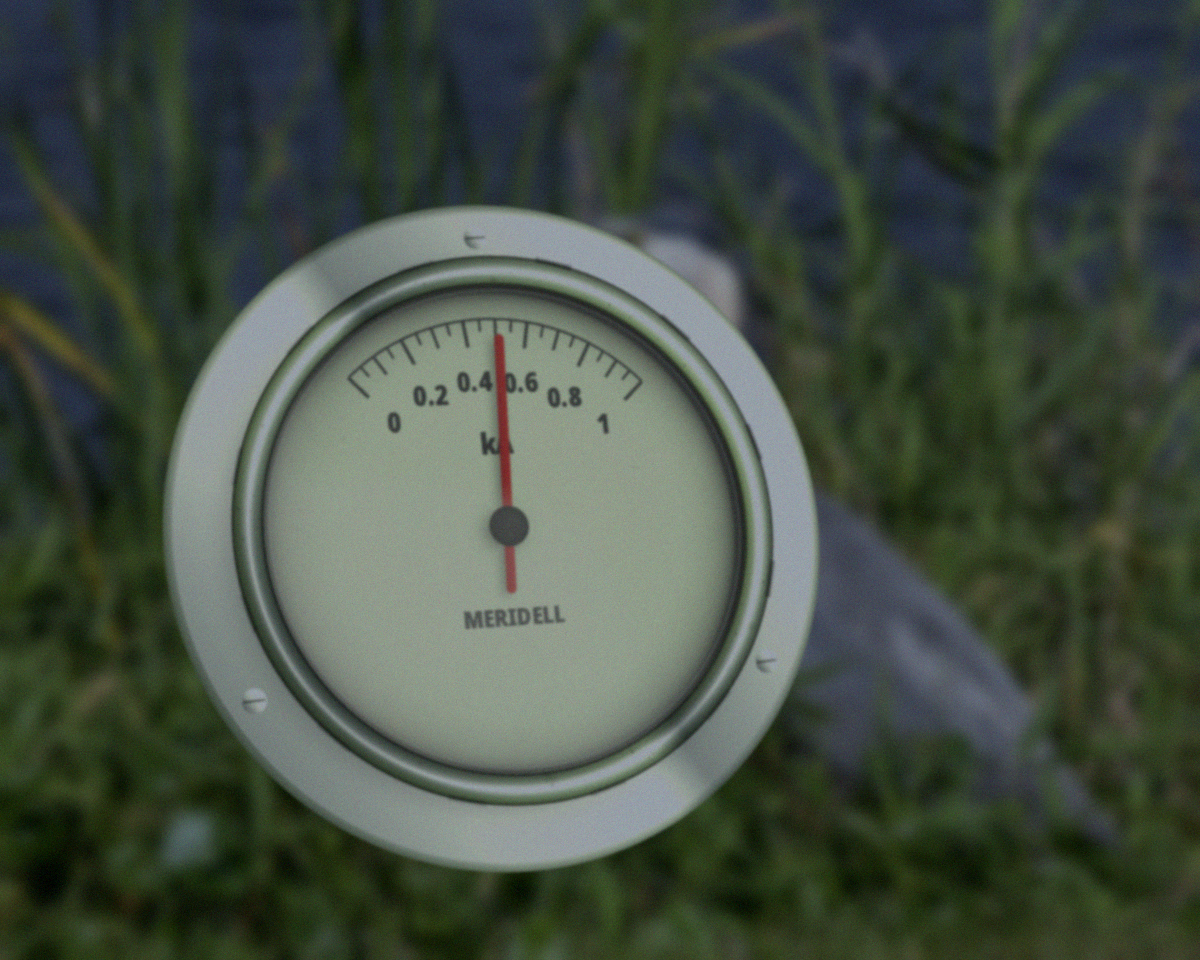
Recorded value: 0.5 kA
